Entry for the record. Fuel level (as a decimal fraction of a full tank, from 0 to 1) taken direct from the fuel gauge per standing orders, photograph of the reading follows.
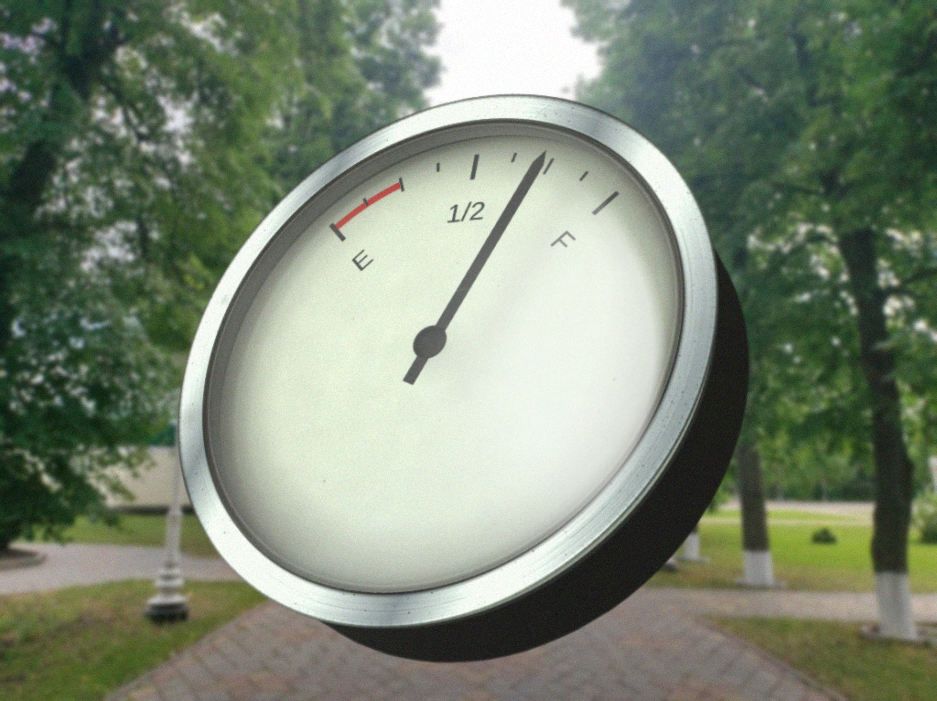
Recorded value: 0.75
